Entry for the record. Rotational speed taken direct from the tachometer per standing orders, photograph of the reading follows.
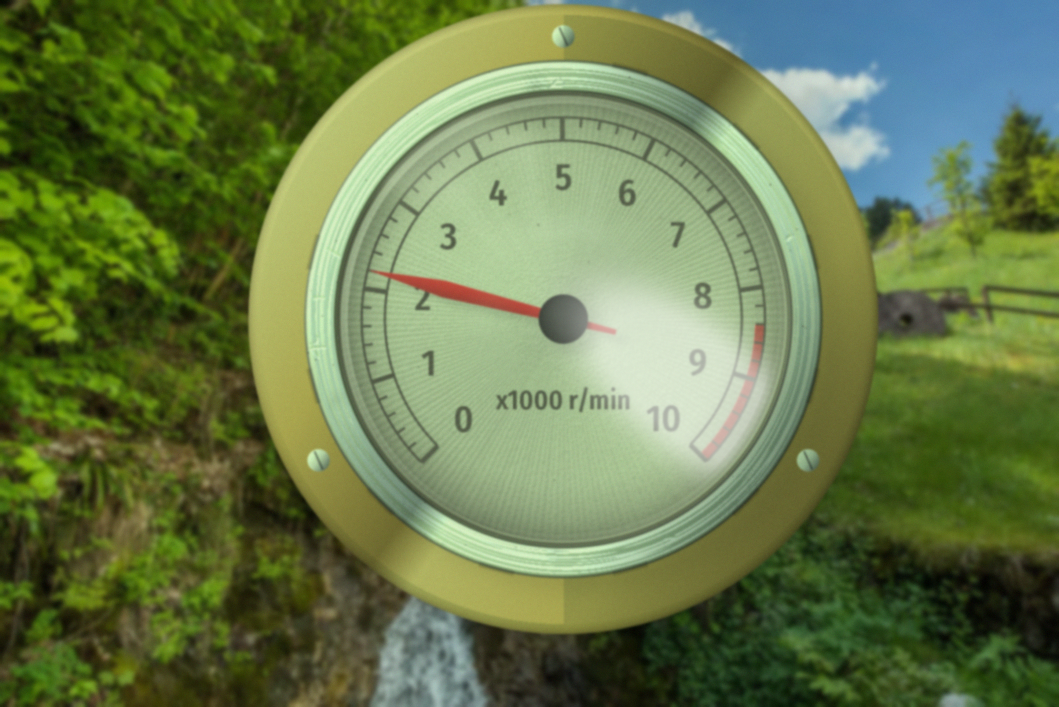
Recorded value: 2200 rpm
